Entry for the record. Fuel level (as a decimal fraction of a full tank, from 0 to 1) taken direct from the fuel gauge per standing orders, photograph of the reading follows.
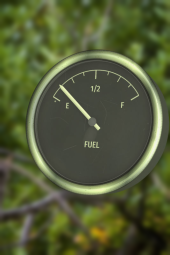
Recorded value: 0.125
